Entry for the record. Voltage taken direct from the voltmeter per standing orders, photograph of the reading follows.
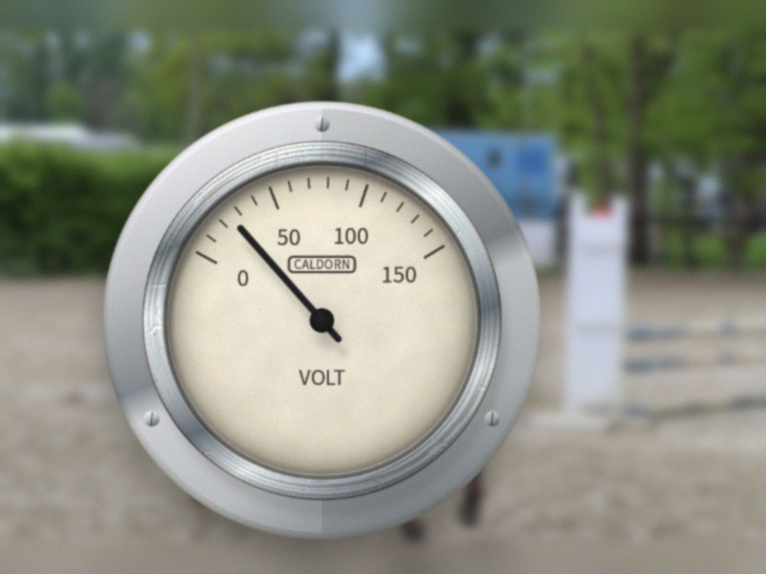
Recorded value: 25 V
